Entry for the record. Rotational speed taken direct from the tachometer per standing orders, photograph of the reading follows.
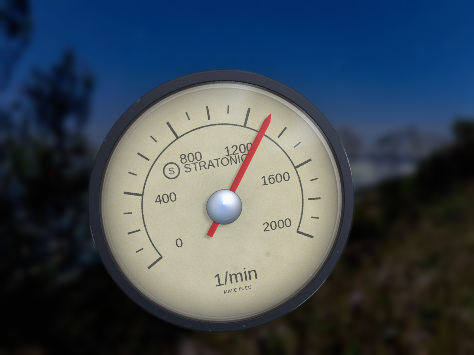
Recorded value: 1300 rpm
